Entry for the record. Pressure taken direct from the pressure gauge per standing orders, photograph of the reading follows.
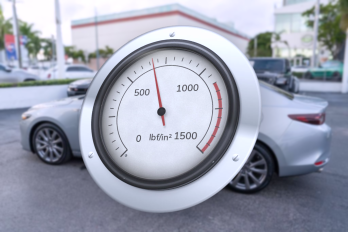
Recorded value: 675 psi
